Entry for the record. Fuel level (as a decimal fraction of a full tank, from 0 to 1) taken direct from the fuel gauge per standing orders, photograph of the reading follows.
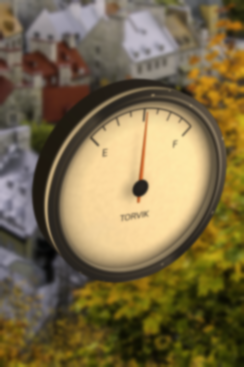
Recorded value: 0.5
